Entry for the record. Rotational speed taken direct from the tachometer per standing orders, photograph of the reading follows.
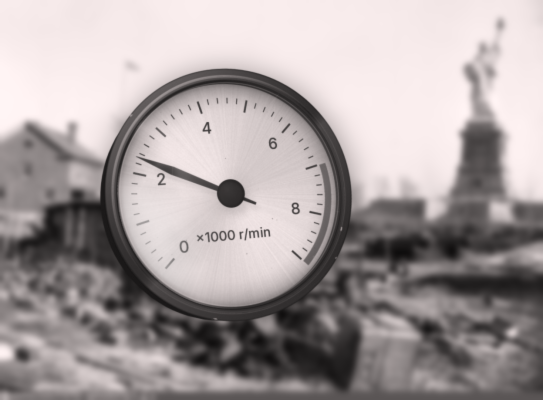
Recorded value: 2300 rpm
